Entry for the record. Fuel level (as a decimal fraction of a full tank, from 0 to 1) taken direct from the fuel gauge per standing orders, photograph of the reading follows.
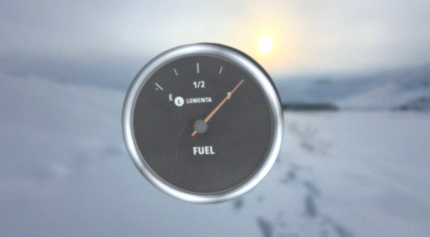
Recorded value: 1
